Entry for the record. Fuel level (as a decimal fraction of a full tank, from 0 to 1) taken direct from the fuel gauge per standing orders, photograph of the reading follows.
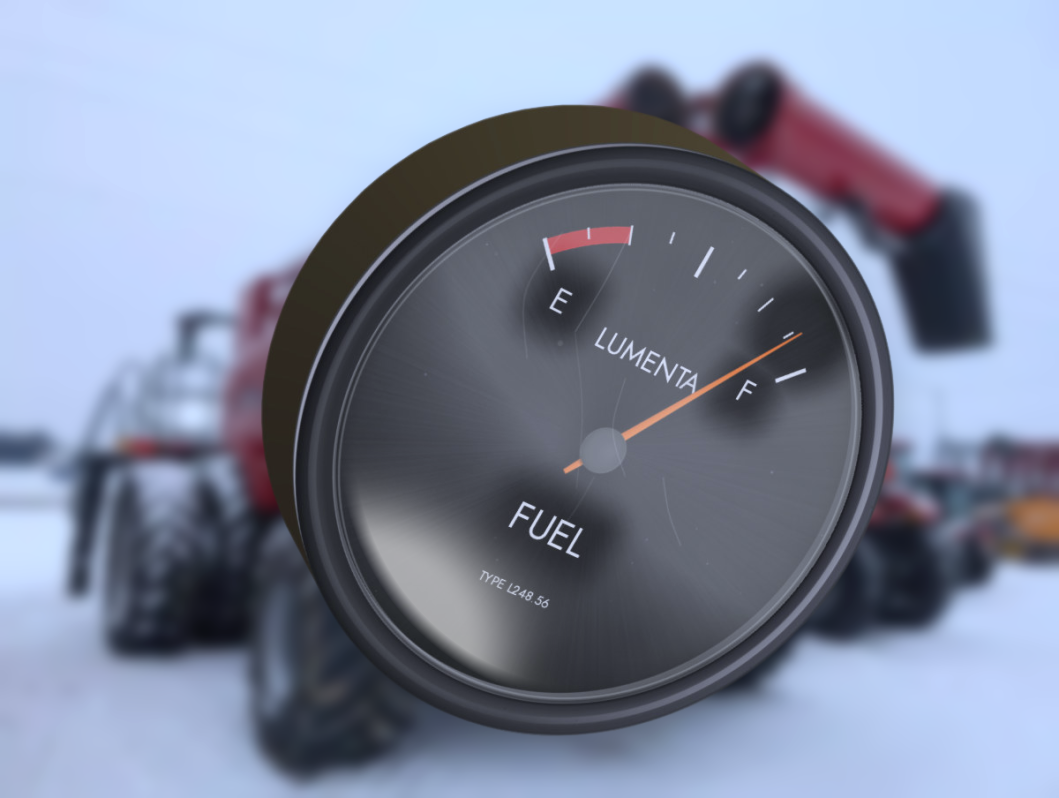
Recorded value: 0.875
